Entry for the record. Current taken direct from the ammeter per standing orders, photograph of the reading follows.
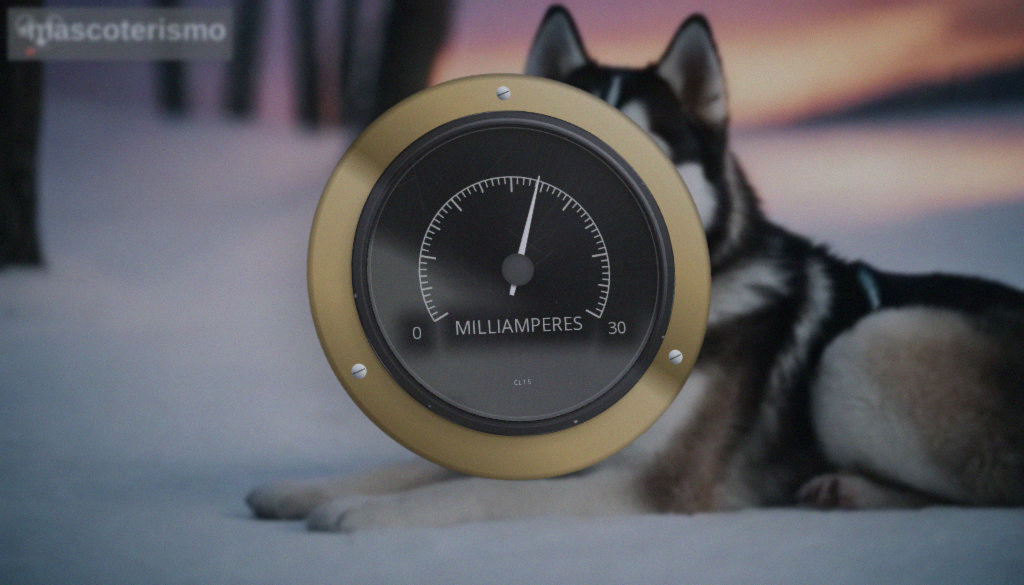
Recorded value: 17 mA
